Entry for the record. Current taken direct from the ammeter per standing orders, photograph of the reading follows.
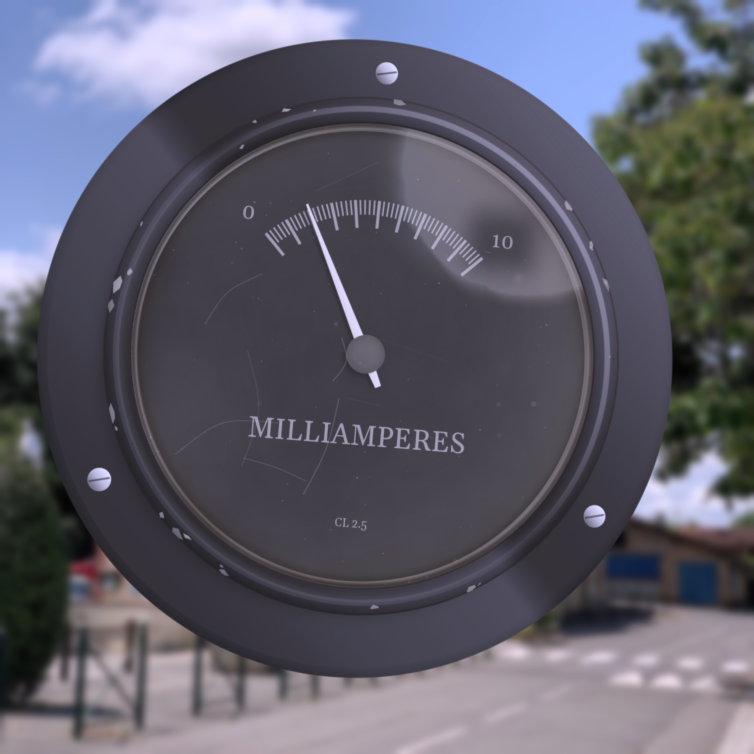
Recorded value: 2 mA
